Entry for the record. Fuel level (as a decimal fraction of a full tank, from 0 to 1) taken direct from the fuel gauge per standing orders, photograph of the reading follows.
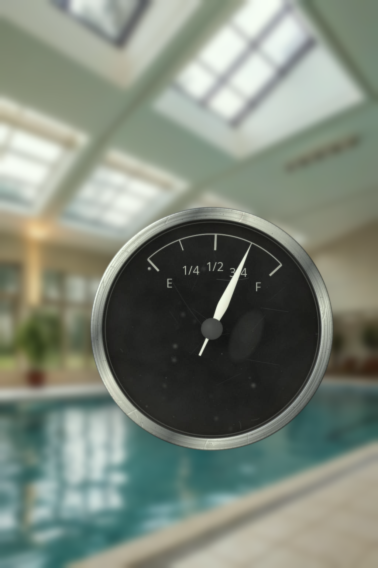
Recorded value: 0.75
